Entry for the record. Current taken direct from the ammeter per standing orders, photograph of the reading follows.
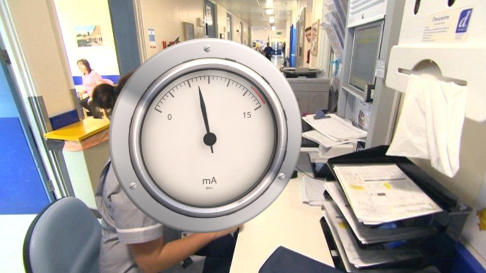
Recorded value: 6 mA
